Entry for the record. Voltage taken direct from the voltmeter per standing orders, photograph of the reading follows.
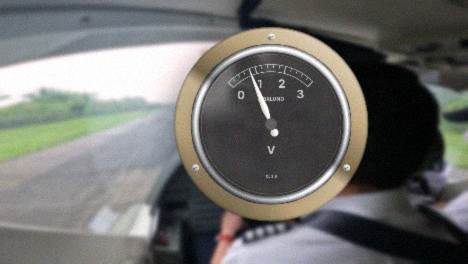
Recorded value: 0.8 V
